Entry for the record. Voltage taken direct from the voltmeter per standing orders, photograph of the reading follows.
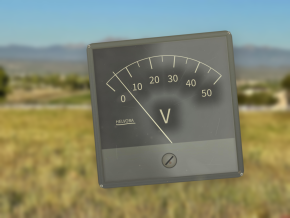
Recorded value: 5 V
